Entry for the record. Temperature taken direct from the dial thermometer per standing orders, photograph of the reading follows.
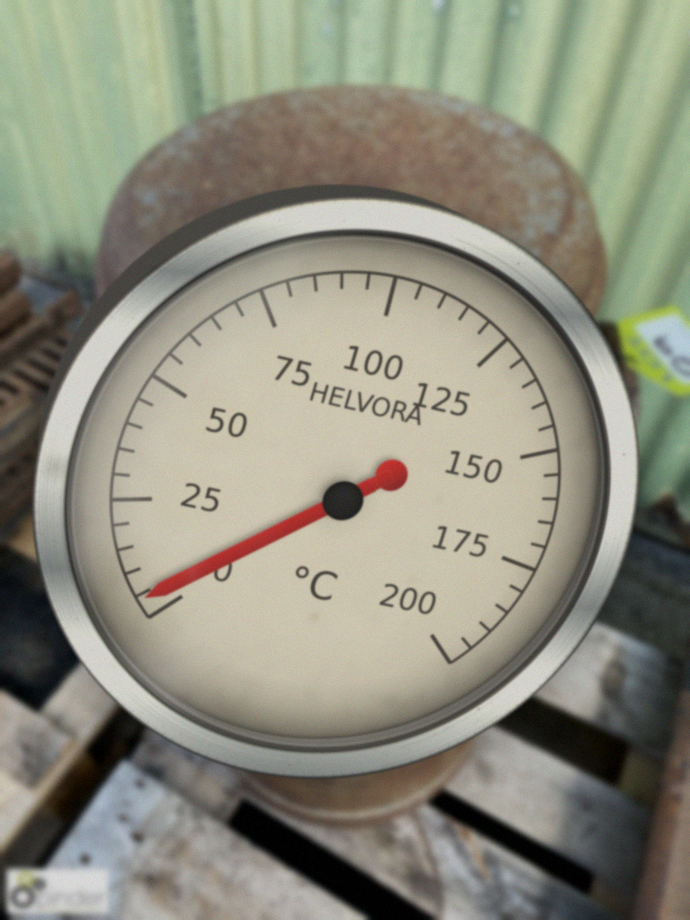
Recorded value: 5 °C
